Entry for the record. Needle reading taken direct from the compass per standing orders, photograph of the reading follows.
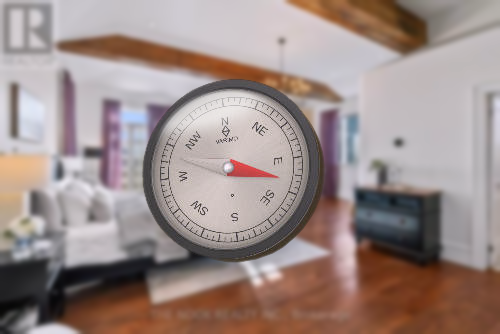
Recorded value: 110 °
